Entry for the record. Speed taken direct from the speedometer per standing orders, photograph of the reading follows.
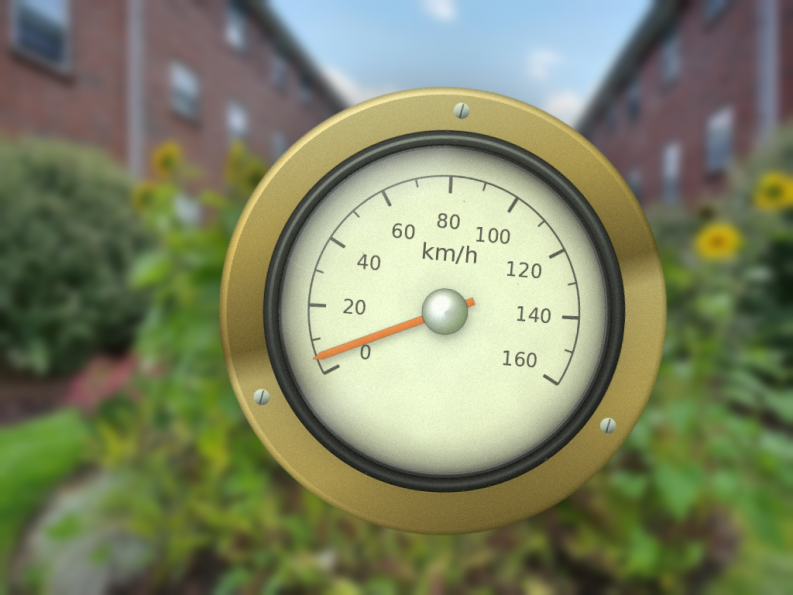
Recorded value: 5 km/h
